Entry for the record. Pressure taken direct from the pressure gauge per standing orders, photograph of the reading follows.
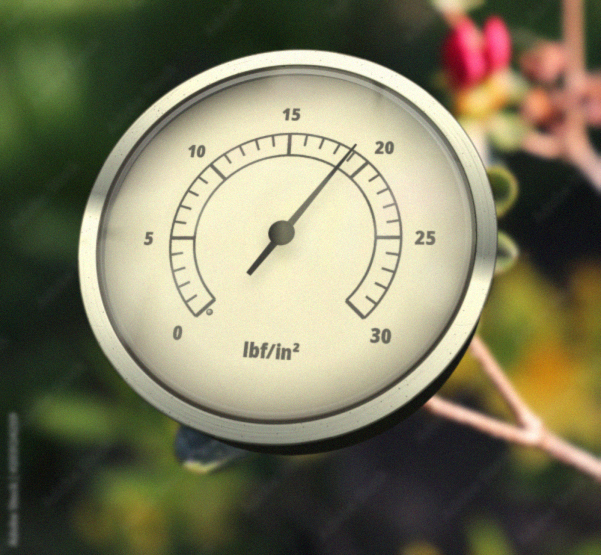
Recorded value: 19 psi
